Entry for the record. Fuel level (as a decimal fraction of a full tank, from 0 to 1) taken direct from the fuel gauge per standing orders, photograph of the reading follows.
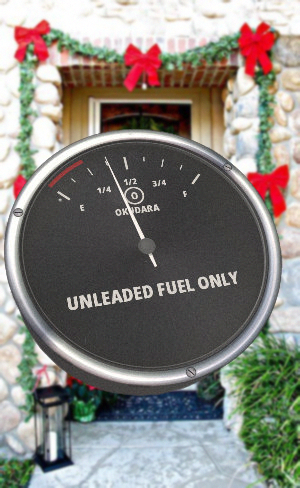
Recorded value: 0.375
